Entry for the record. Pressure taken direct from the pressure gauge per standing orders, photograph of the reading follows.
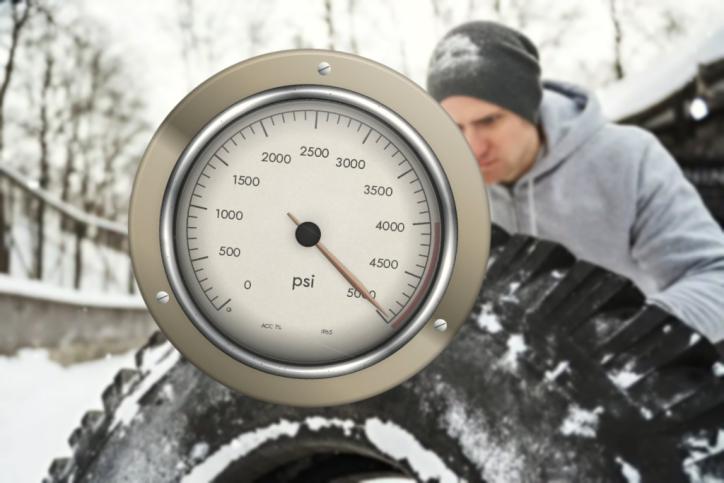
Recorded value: 4950 psi
